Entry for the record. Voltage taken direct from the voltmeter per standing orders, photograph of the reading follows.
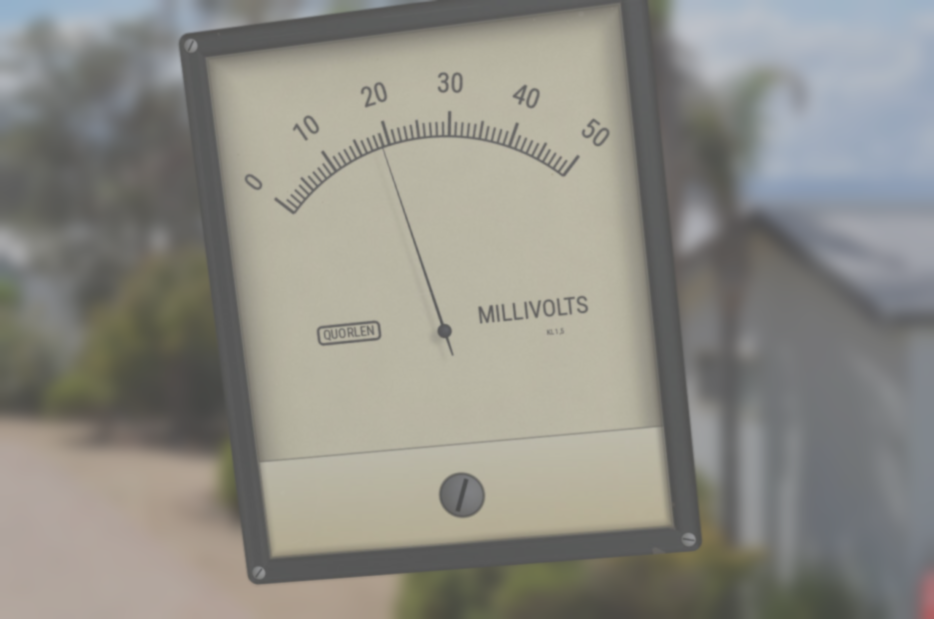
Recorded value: 19 mV
